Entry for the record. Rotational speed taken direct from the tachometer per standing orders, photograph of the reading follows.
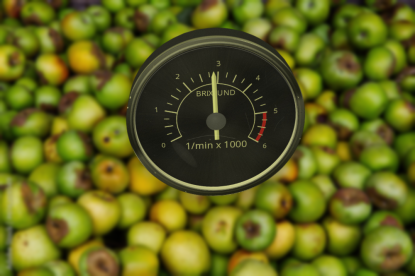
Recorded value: 2875 rpm
